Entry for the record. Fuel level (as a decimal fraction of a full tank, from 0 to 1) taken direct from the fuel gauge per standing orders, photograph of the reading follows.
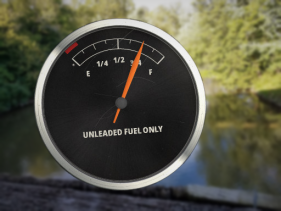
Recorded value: 0.75
